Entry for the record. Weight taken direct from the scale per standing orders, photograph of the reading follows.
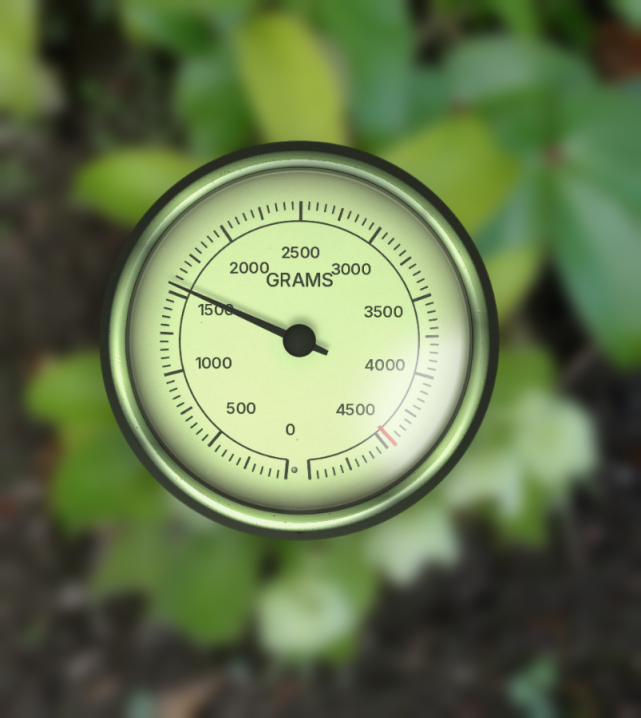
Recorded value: 1550 g
